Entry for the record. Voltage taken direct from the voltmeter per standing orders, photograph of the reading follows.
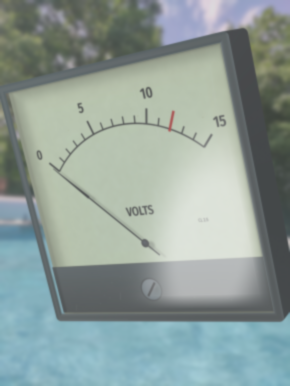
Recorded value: 0 V
